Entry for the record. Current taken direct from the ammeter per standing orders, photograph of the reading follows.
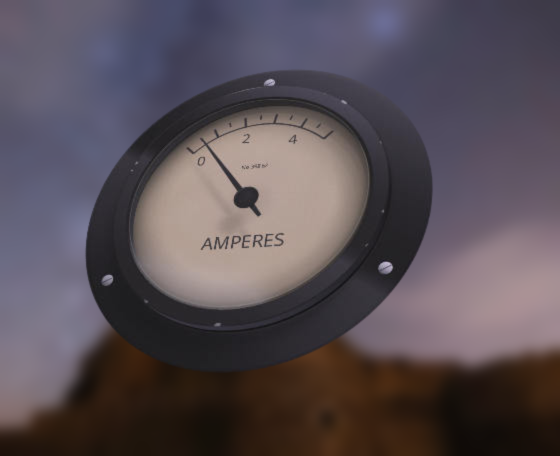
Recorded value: 0.5 A
